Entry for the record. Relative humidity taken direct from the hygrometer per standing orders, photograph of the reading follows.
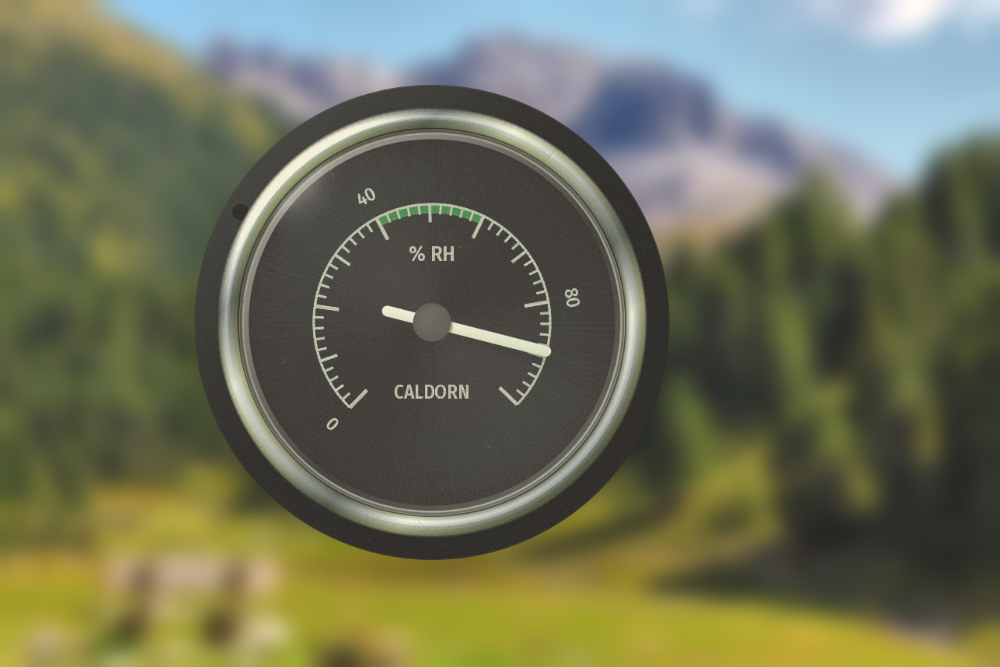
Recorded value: 89 %
